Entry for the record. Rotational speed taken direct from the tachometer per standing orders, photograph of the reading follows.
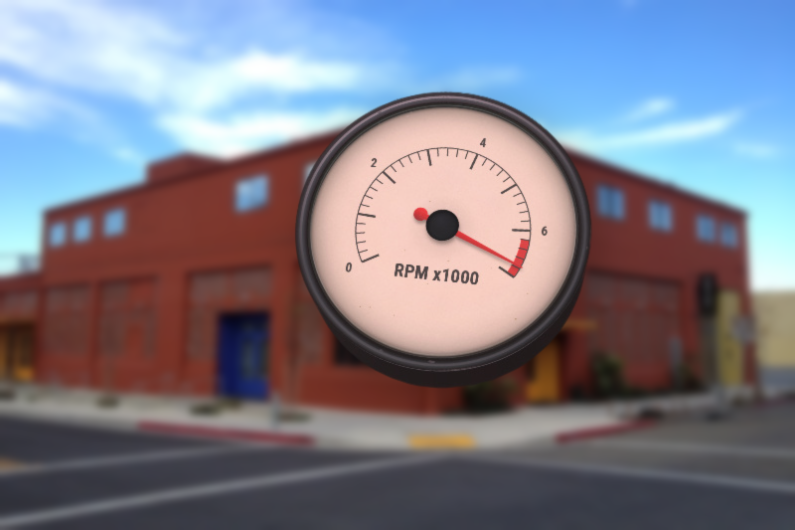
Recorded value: 6800 rpm
